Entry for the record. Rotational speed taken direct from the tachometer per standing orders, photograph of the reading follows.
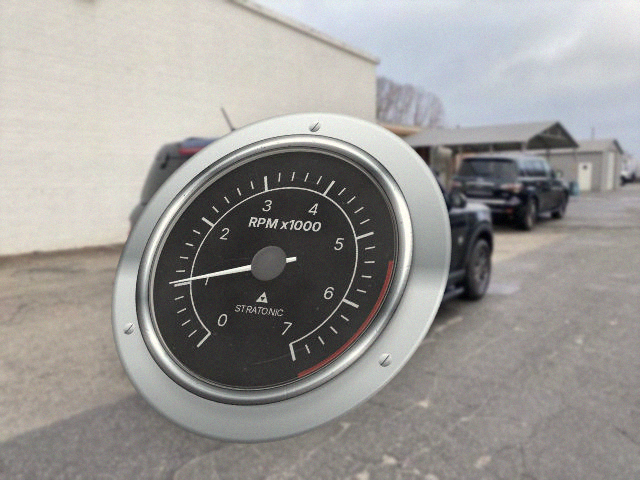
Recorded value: 1000 rpm
